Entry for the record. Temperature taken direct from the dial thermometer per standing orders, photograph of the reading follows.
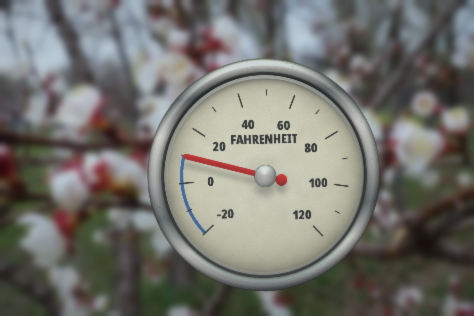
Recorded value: 10 °F
